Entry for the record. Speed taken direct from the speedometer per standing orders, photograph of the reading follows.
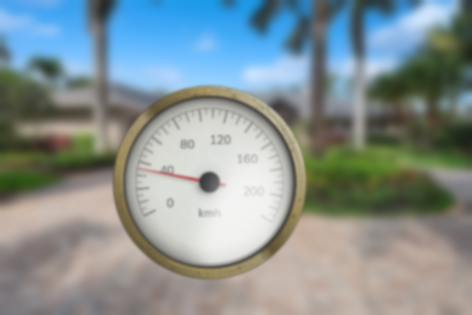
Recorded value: 35 km/h
